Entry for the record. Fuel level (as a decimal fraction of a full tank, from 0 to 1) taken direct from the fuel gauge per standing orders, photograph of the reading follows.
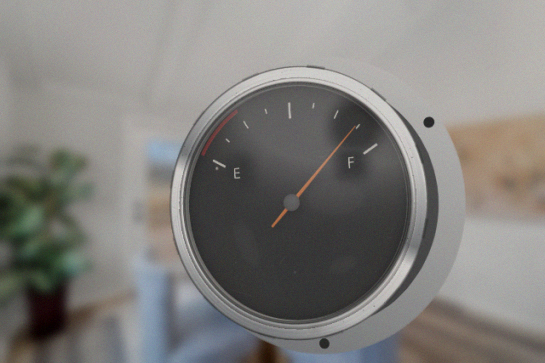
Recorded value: 0.875
